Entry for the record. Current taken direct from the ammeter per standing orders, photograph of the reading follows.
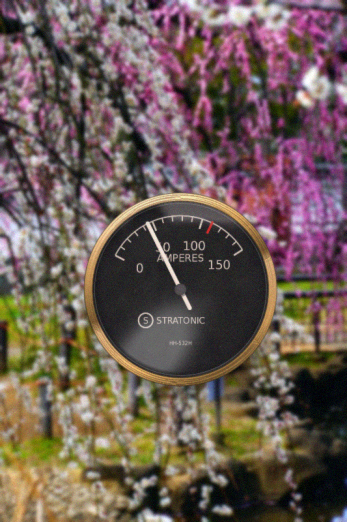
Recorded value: 45 A
